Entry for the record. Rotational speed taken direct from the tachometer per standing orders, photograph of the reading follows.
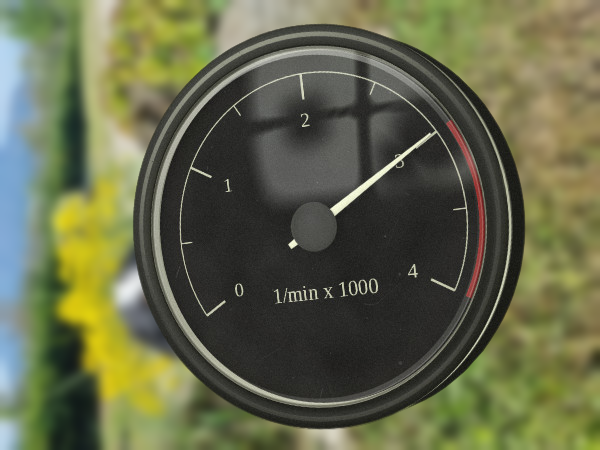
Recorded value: 3000 rpm
